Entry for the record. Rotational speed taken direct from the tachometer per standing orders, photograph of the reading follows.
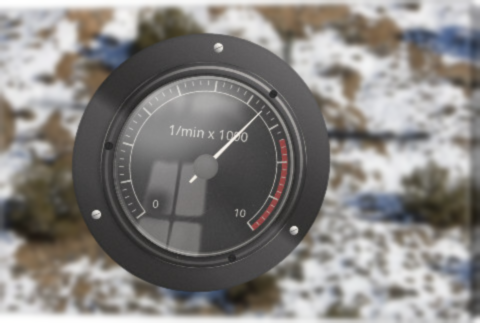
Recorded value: 6400 rpm
